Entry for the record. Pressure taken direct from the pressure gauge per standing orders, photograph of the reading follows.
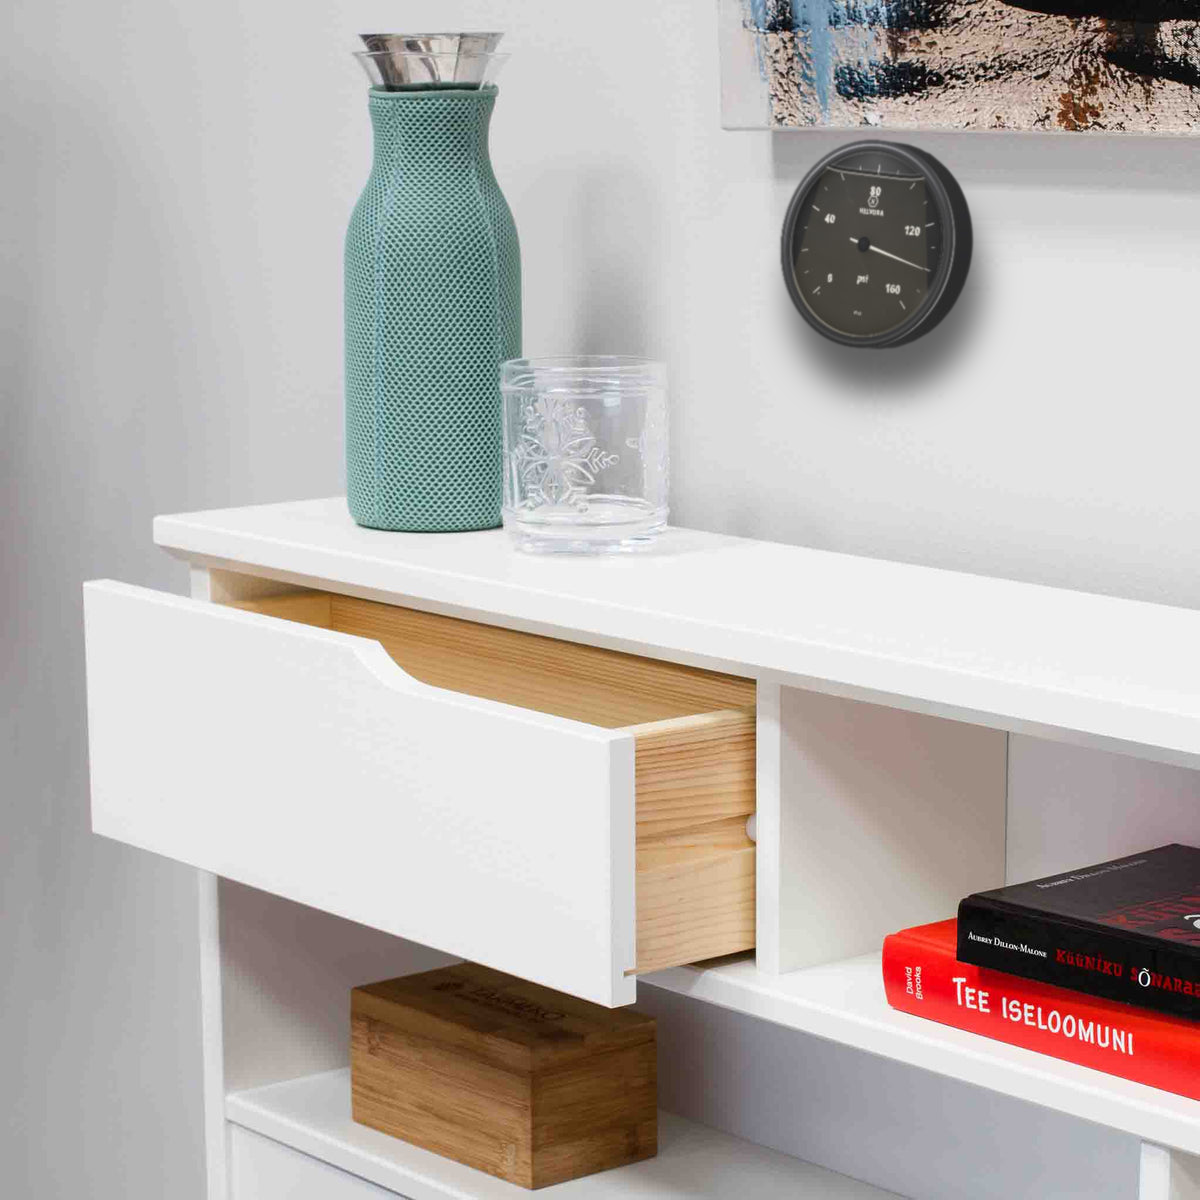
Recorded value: 140 psi
